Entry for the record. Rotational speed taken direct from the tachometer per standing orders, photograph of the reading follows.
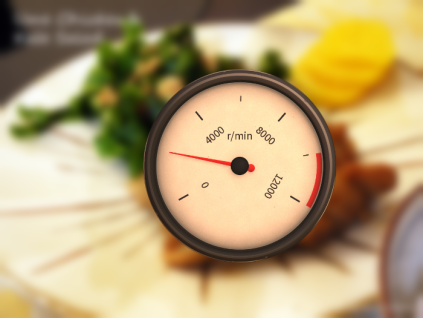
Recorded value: 2000 rpm
